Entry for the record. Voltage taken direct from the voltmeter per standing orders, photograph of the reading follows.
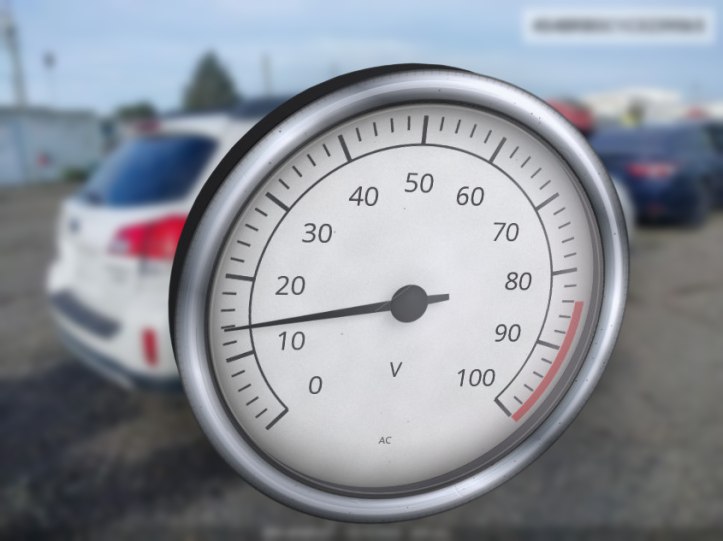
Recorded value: 14 V
